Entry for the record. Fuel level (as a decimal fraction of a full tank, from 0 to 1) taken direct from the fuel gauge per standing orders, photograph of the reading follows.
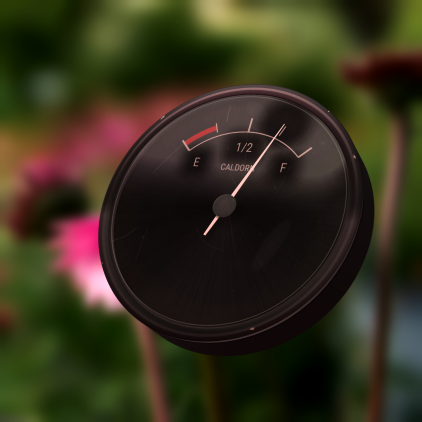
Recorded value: 0.75
